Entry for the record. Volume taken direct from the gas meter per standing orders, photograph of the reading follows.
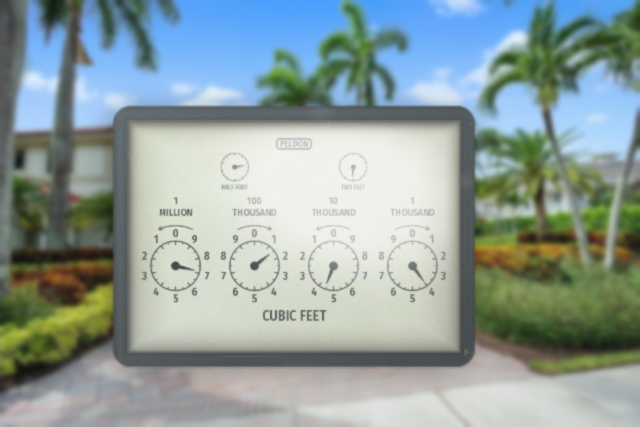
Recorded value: 714400 ft³
